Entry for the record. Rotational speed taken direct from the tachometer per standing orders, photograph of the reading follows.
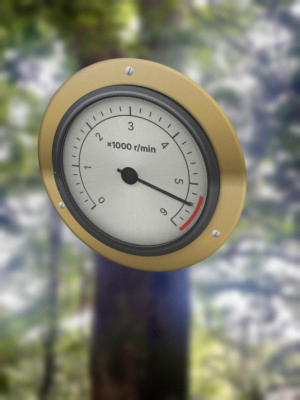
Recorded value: 5400 rpm
